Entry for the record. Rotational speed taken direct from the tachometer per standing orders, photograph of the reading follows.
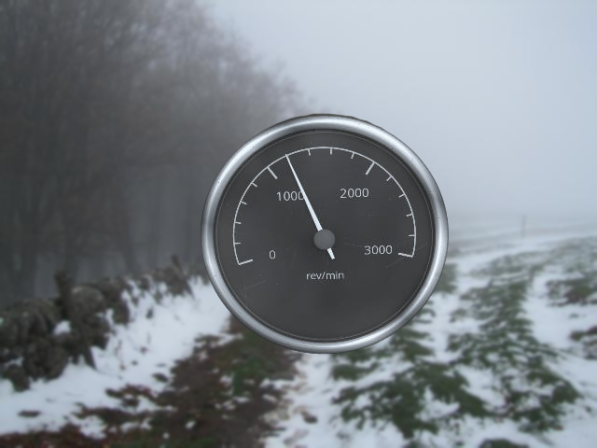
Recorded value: 1200 rpm
